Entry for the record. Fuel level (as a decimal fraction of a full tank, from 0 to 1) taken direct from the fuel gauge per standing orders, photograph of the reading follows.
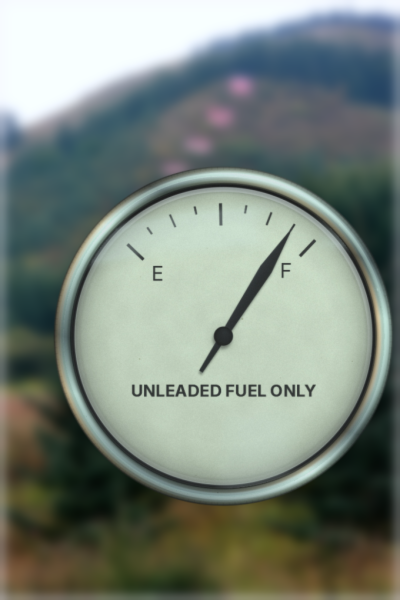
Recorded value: 0.875
